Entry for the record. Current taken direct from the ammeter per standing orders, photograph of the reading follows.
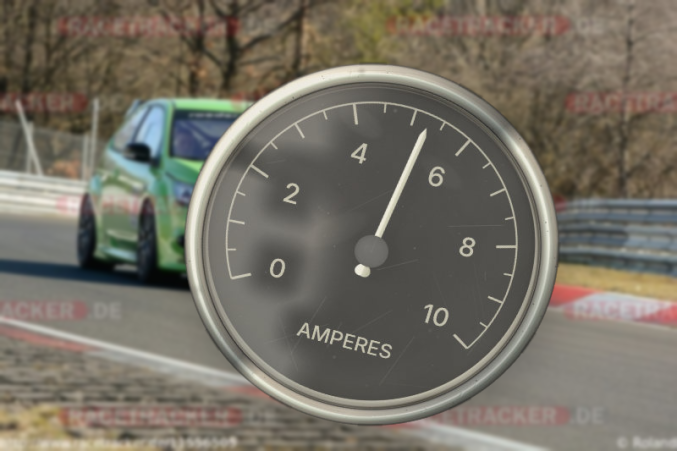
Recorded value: 5.25 A
